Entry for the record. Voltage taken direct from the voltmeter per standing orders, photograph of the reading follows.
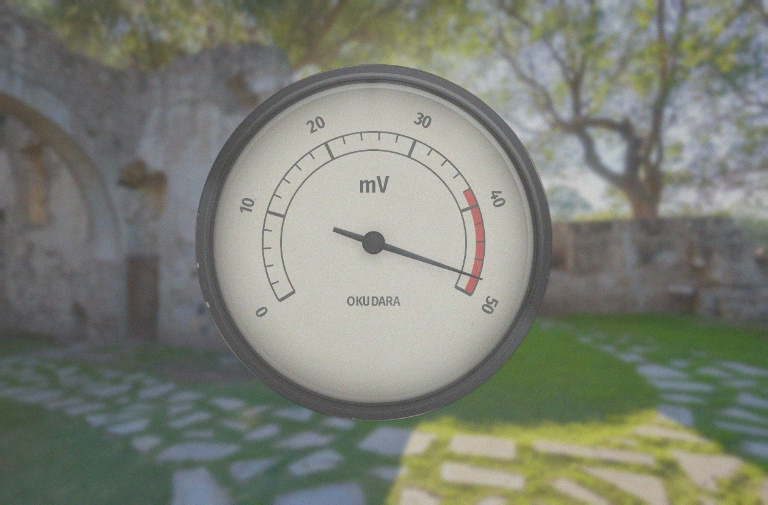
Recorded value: 48 mV
